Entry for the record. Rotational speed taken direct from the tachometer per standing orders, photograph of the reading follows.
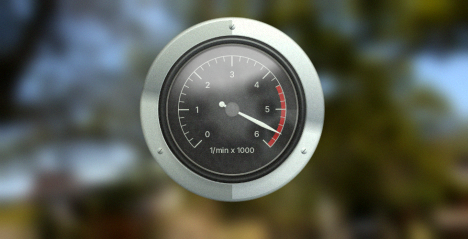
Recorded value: 5600 rpm
